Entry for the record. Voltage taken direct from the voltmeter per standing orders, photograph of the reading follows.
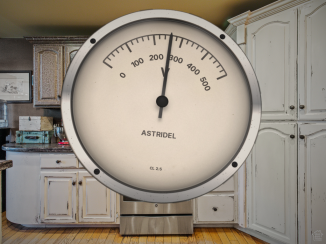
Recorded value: 260 V
